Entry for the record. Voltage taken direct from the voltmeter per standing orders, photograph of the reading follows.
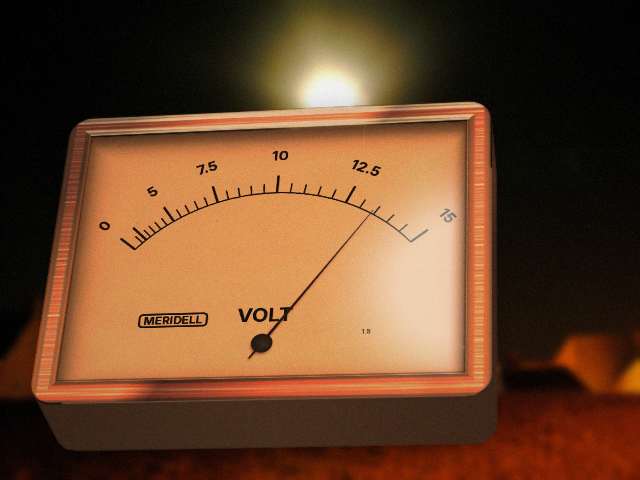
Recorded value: 13.5 V
